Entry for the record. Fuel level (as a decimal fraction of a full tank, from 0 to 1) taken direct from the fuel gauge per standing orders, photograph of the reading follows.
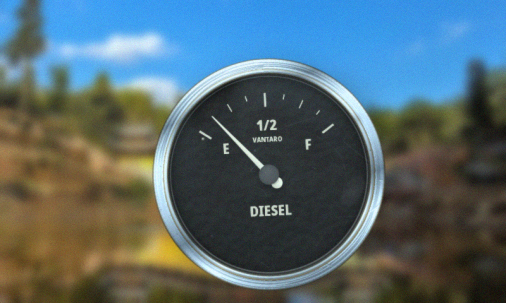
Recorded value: 0.125
